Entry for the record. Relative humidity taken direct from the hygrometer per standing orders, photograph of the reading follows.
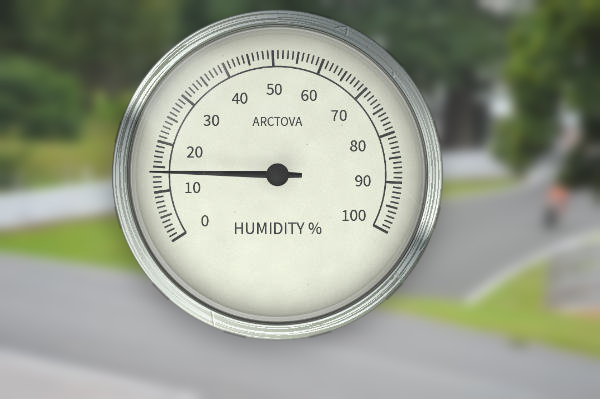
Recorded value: 14 %
